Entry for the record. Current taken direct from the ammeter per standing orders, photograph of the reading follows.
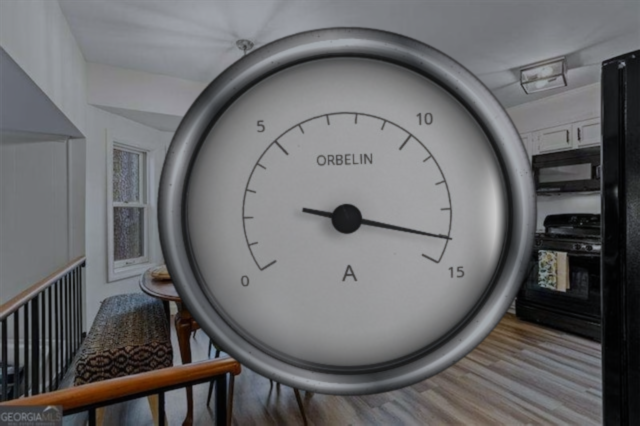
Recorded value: 14 A
